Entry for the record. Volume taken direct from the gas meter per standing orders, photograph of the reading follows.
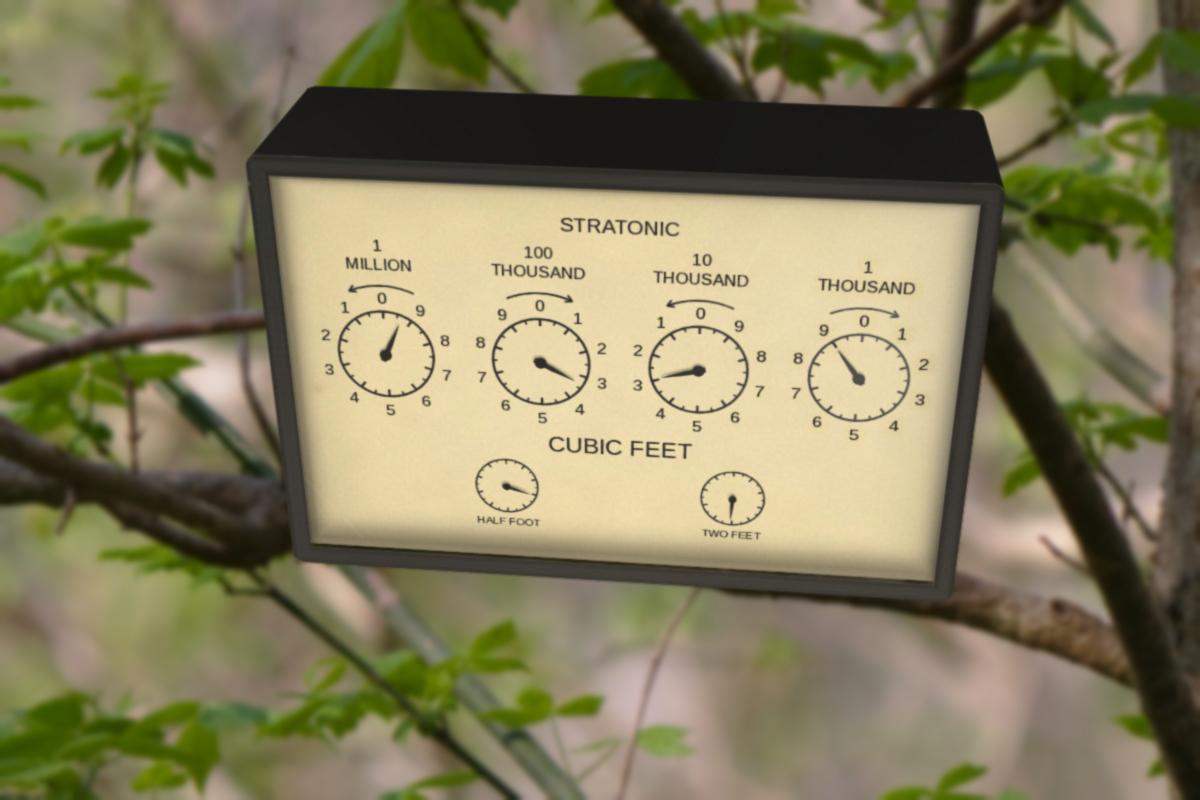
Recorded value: 932900 ft³
